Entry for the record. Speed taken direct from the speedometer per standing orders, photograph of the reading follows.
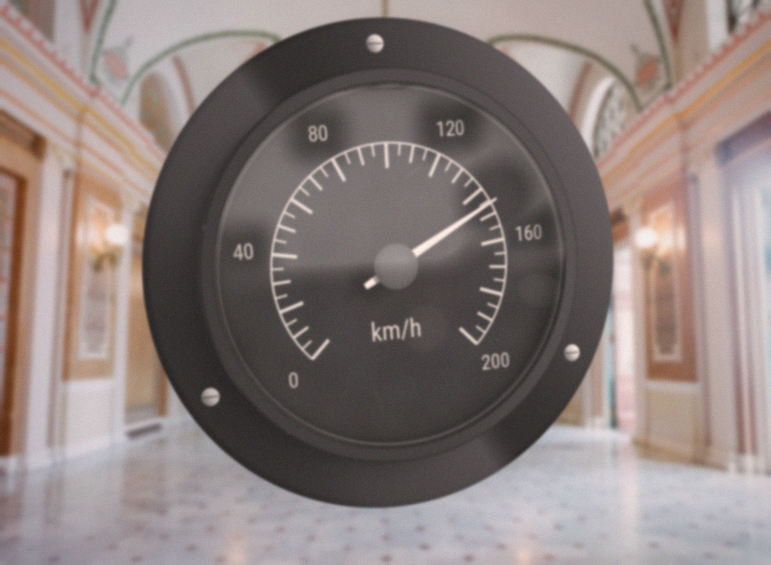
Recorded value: 145 km/h
